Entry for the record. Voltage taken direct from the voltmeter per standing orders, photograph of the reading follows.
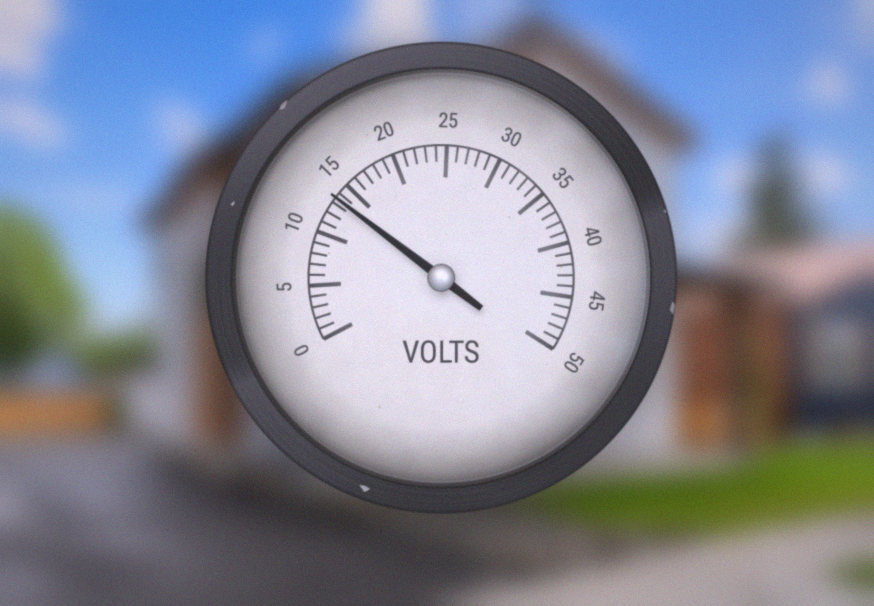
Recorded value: 13.5 V
